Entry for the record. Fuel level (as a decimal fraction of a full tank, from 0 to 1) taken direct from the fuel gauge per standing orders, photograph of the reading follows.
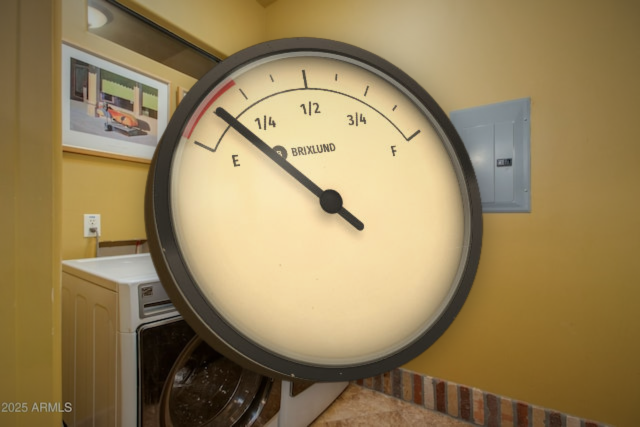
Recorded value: 0.125
